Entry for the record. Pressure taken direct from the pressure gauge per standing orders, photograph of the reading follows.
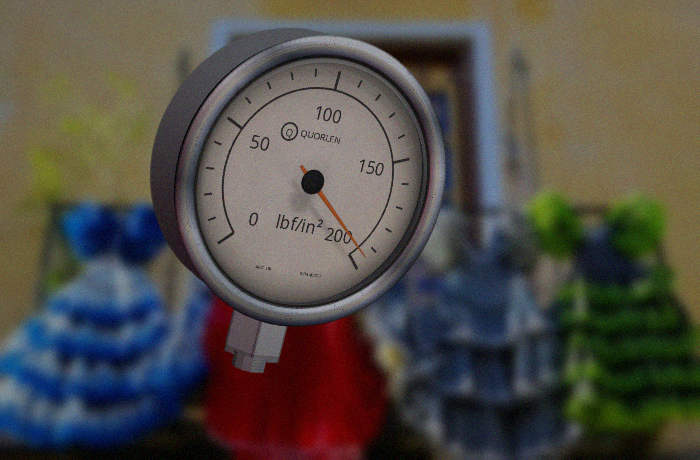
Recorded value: 195 psi
